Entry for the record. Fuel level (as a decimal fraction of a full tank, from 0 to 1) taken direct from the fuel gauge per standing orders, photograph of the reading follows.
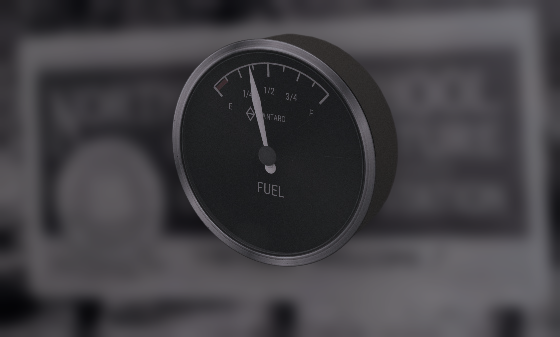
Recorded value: 0.375
